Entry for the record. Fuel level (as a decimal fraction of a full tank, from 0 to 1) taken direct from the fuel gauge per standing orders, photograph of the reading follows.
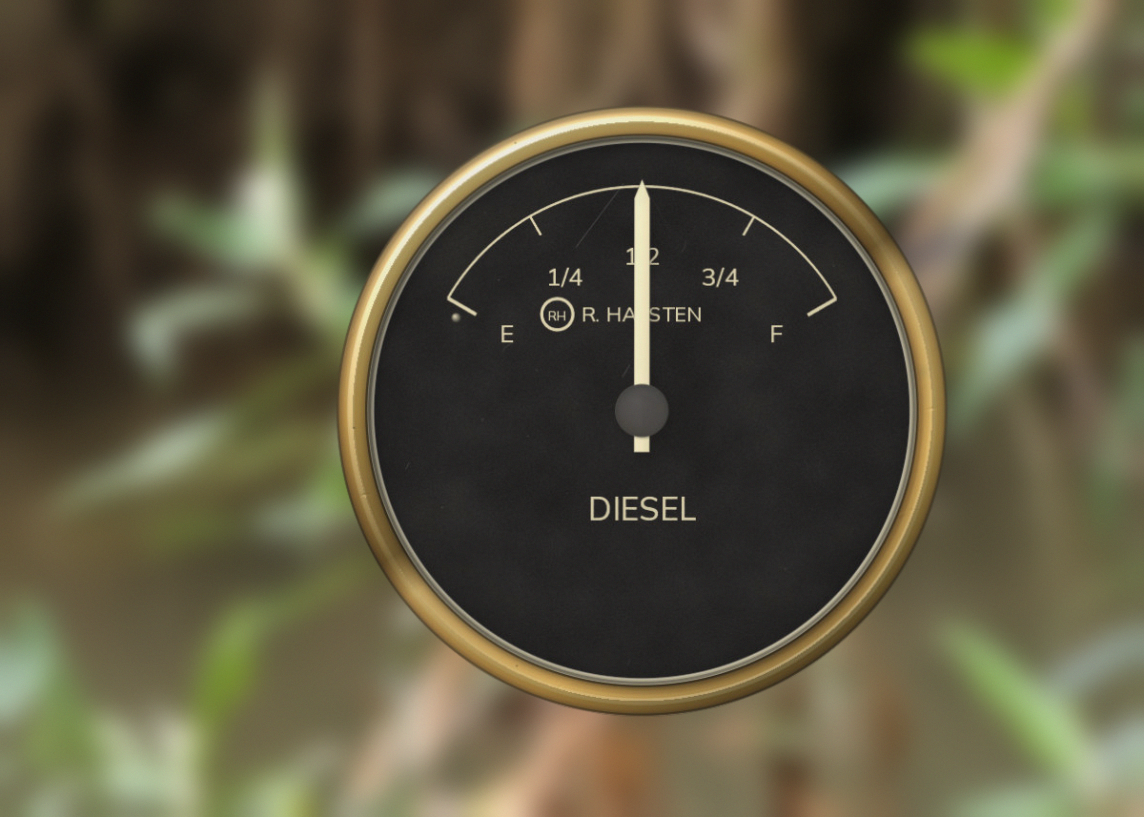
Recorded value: 0.5
